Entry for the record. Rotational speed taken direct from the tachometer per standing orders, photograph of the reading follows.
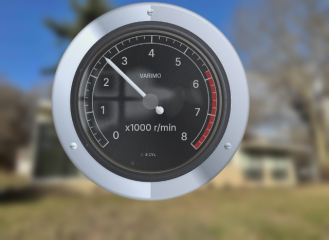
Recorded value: 2600 rpm
